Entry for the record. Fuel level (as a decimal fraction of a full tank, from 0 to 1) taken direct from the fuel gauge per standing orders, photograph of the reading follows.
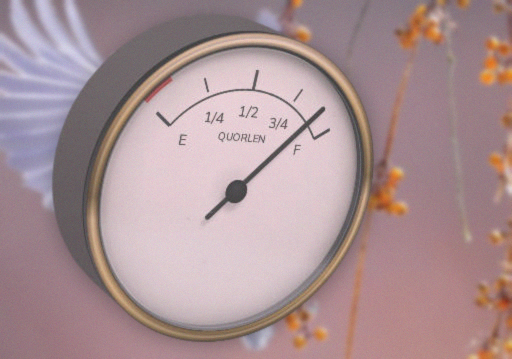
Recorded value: 0.875
